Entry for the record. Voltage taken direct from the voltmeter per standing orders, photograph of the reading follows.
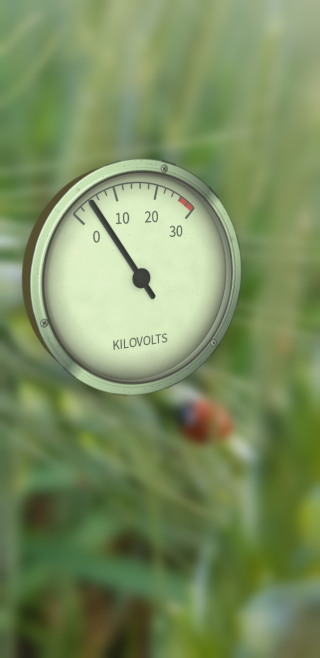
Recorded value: 4 kV
